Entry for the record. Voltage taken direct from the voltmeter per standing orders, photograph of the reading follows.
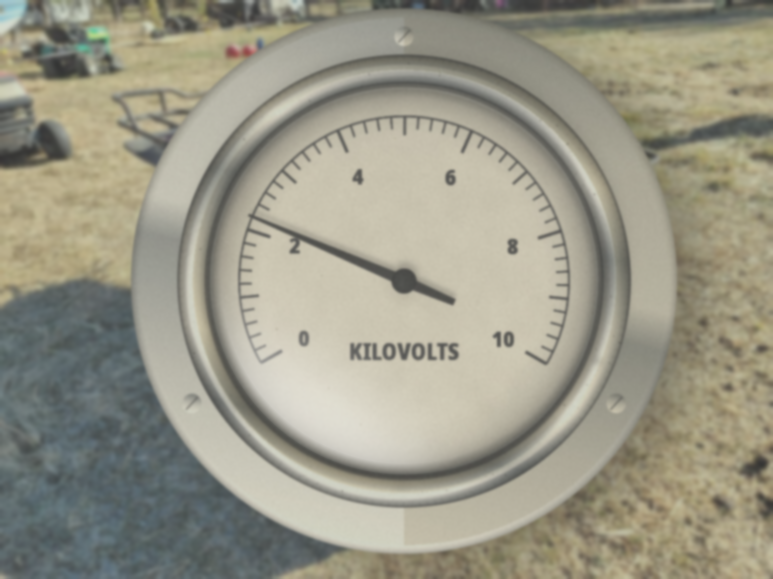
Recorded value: 2.2 kV
